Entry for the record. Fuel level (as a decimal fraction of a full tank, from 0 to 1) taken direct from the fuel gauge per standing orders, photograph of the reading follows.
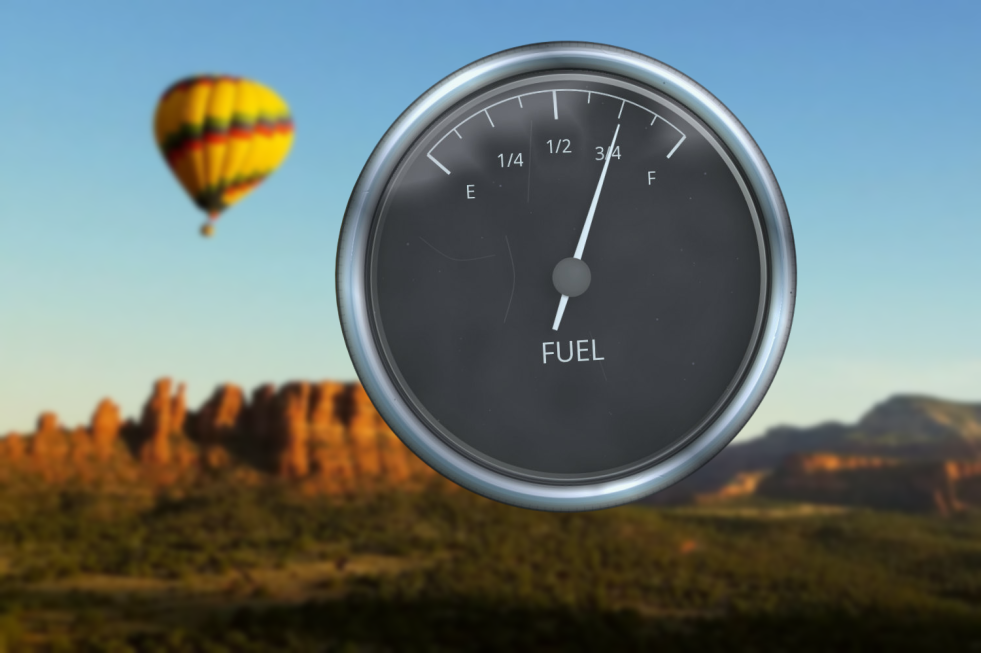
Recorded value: 0.75
